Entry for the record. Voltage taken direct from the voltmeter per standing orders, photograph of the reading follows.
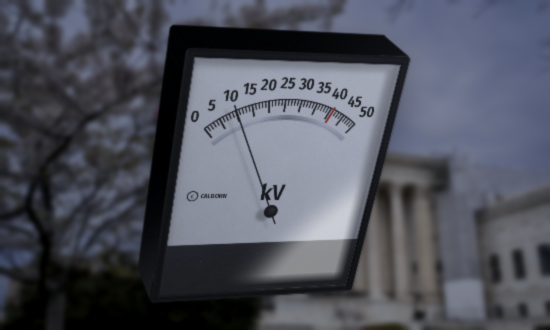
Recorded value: 10 kV
